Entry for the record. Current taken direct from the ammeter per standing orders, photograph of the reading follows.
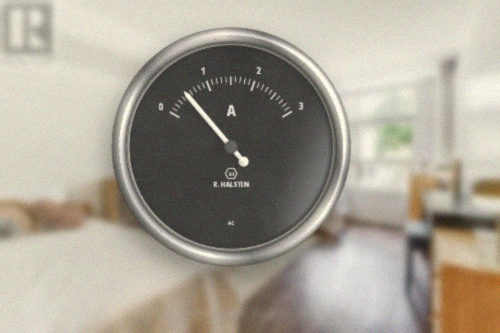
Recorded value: 0.5 A
